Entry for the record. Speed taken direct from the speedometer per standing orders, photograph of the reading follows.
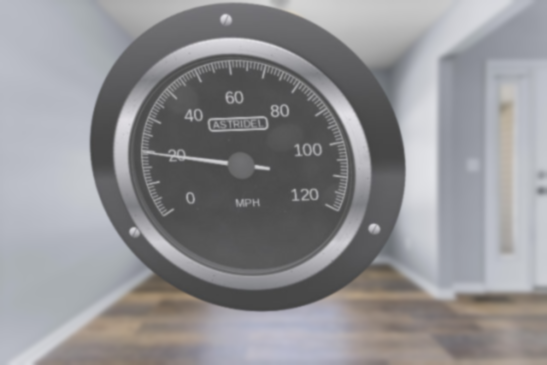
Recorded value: 20 mph
